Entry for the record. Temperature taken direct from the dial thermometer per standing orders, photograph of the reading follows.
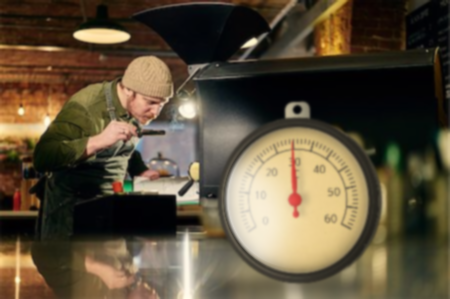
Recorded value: 30 °C
